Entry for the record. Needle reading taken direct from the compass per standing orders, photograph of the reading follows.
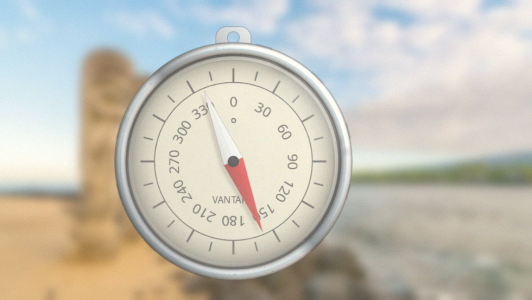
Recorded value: 157.5 °
